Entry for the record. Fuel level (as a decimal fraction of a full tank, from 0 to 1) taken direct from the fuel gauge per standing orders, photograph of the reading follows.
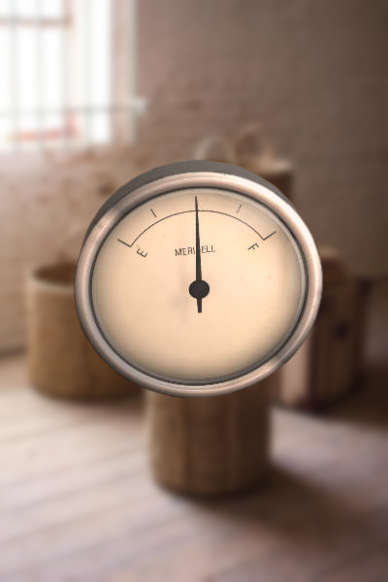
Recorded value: 0.5
